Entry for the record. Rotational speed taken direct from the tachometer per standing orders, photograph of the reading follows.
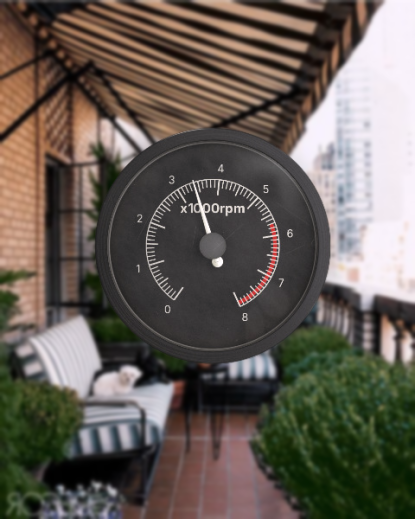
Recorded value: 3400 rpm
